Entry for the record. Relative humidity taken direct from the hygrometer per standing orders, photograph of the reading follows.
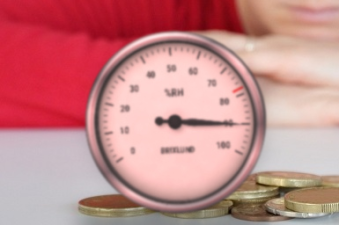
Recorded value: 90 %
